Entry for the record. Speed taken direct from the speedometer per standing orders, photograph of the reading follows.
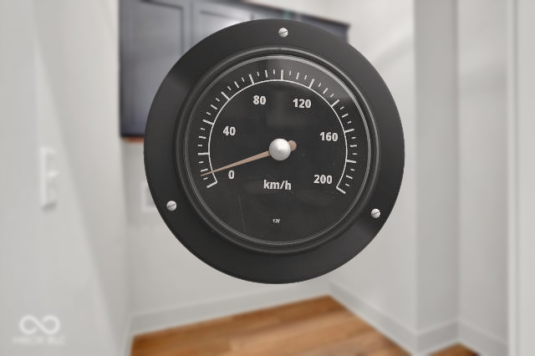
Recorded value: 7.5 km/h
